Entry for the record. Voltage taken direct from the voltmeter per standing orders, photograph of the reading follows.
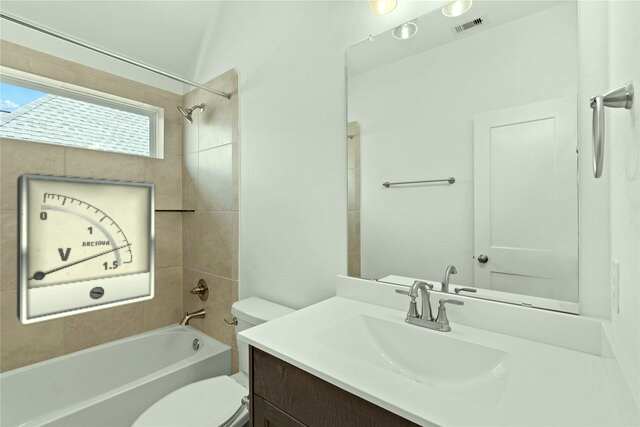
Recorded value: 1.35 V
